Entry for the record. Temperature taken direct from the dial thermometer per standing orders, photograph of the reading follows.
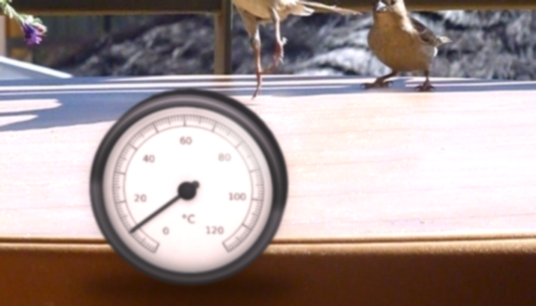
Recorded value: 10 °C
